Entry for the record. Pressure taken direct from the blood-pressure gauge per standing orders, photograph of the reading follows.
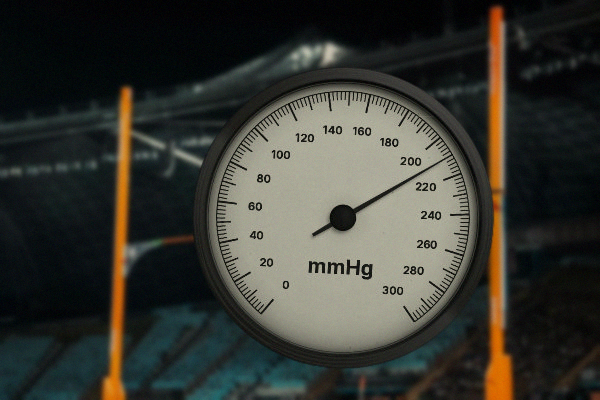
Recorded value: 210 mmHg
